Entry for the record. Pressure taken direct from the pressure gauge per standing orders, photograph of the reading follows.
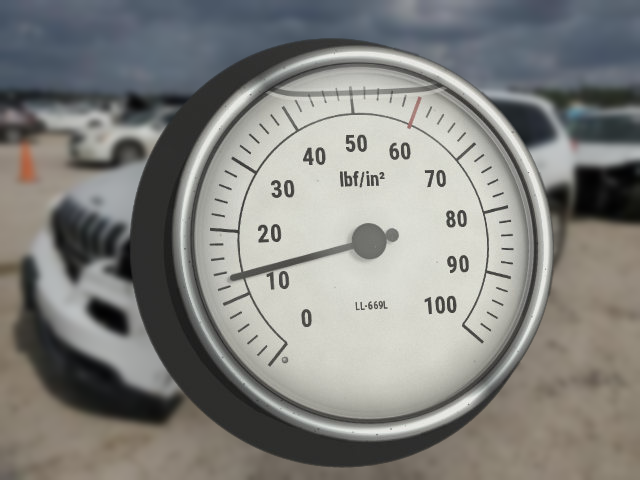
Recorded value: 13 psi
